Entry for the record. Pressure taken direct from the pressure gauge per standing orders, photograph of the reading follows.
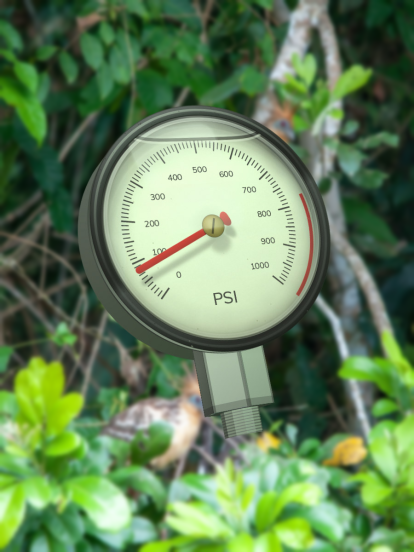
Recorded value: 80 psi
